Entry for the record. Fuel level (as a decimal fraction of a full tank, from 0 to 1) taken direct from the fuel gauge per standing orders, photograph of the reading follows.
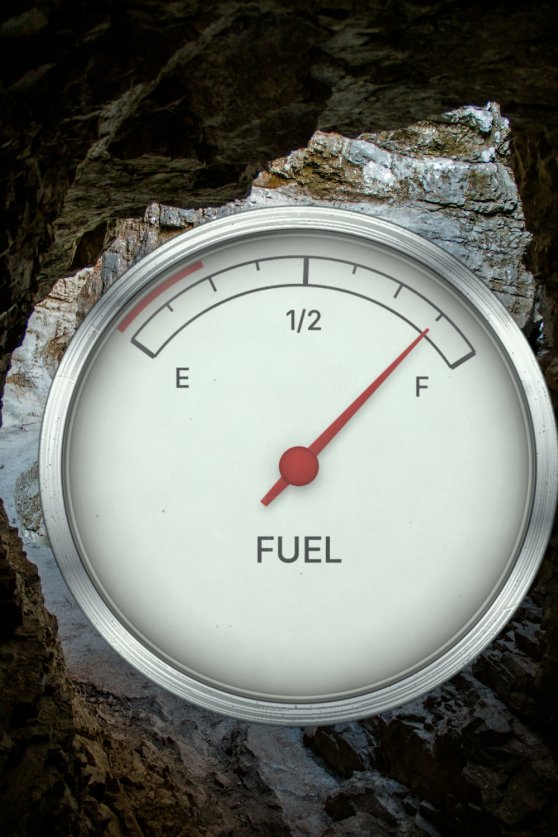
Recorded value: 0.875
